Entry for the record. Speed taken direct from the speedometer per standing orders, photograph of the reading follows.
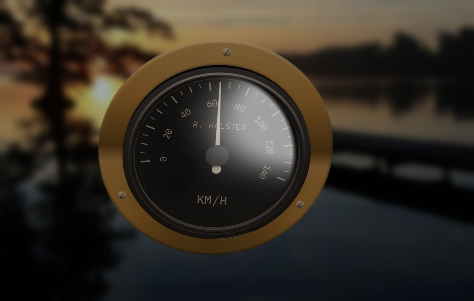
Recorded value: 65 km/h
